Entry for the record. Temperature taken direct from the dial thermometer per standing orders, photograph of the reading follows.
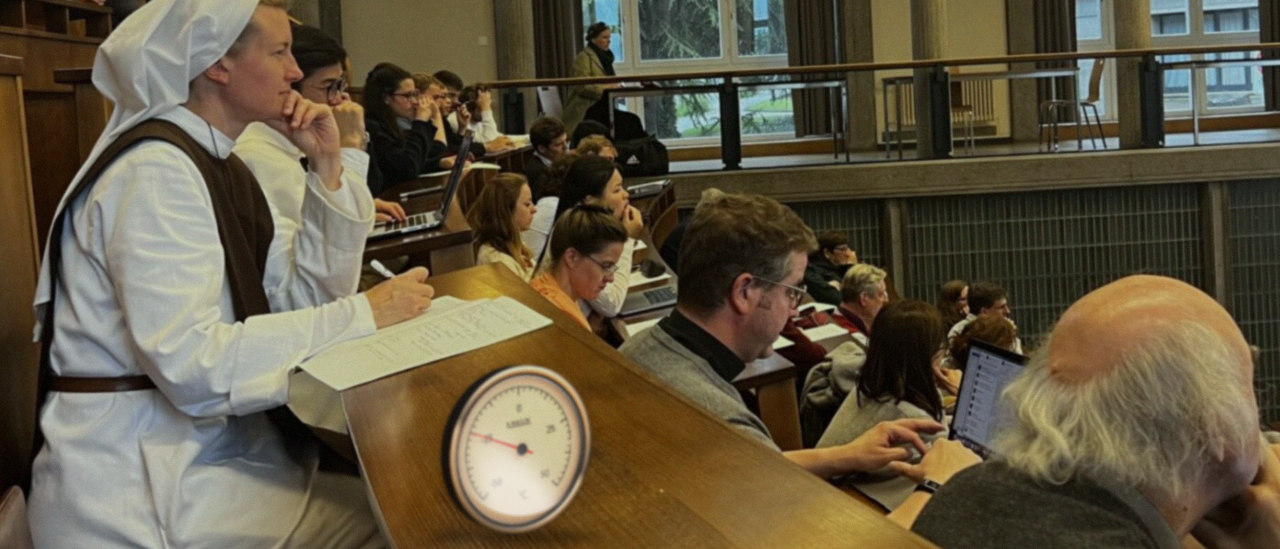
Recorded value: -25 °C
